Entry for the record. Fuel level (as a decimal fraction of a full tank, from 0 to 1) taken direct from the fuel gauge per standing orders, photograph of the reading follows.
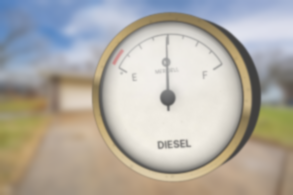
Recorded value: 0.5
